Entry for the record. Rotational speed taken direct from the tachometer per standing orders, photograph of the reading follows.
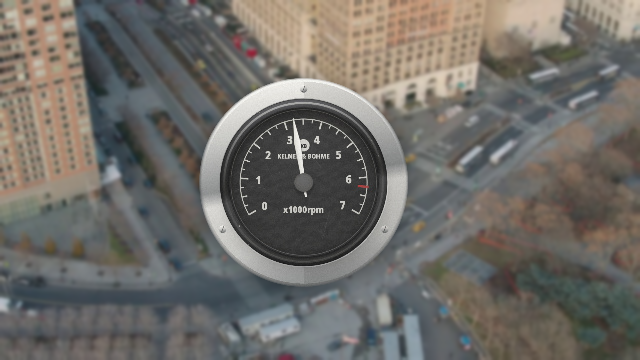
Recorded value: 3250 rpm
